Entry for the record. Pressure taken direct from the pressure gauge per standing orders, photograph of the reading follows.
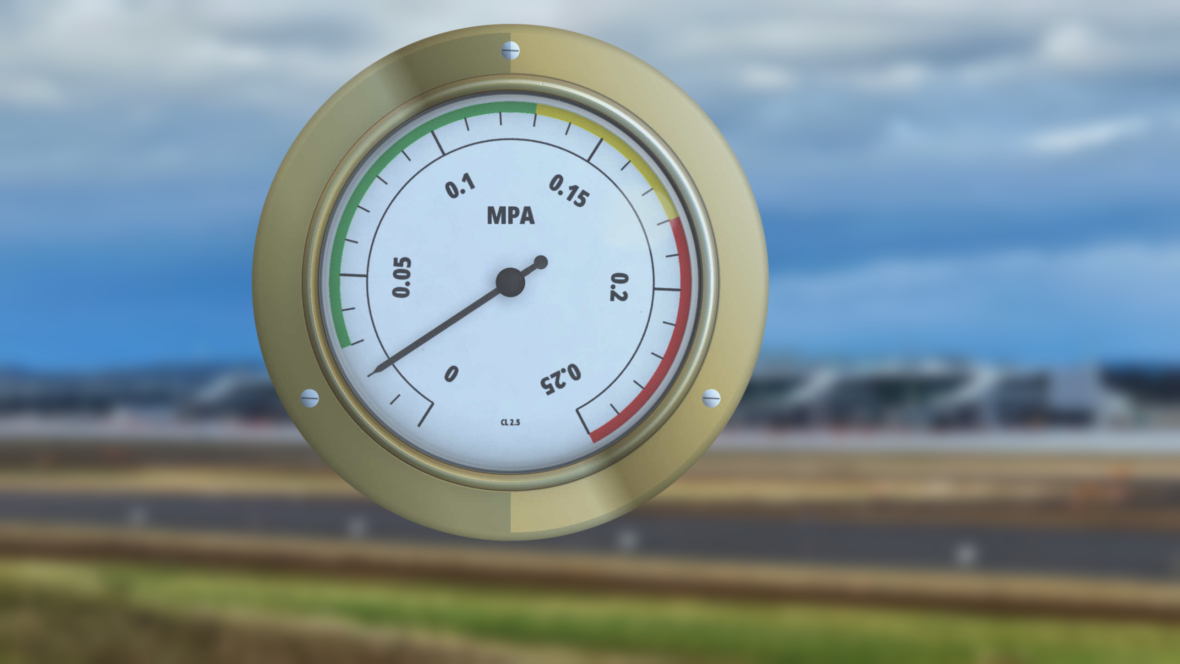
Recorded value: 0.02 MPa
